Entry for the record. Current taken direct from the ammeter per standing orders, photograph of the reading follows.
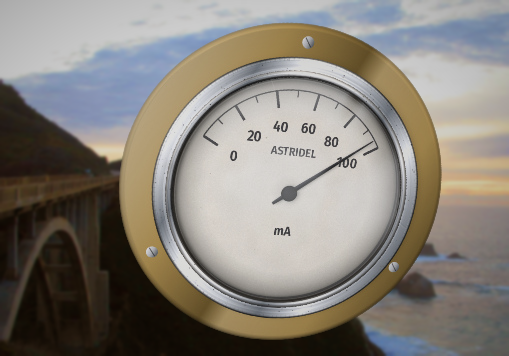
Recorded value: 95 mA
